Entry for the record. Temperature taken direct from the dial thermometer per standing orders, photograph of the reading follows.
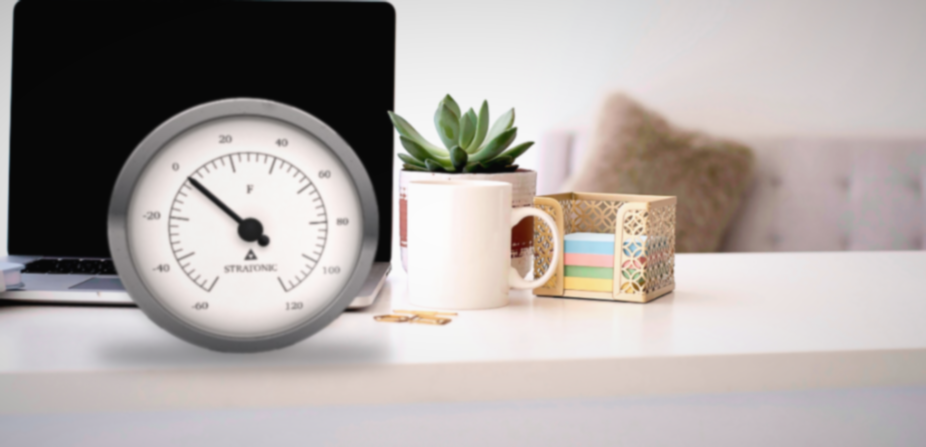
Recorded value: 0 °F
